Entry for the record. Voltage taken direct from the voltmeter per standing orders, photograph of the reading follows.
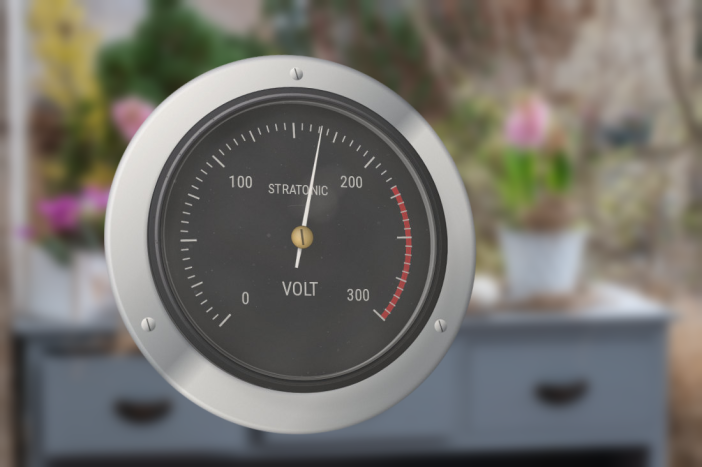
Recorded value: 165 V
